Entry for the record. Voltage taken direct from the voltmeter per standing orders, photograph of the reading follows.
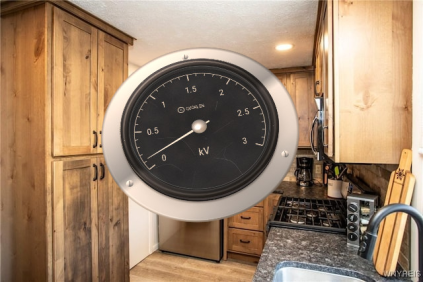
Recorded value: 0.1 kV
